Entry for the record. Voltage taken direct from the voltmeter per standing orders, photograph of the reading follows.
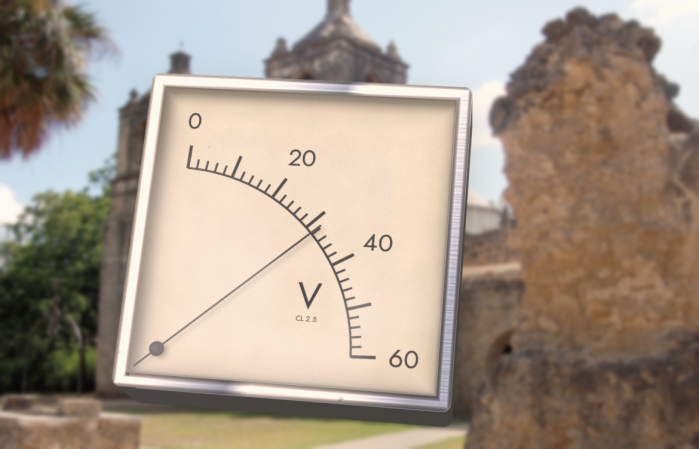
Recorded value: 32 V
